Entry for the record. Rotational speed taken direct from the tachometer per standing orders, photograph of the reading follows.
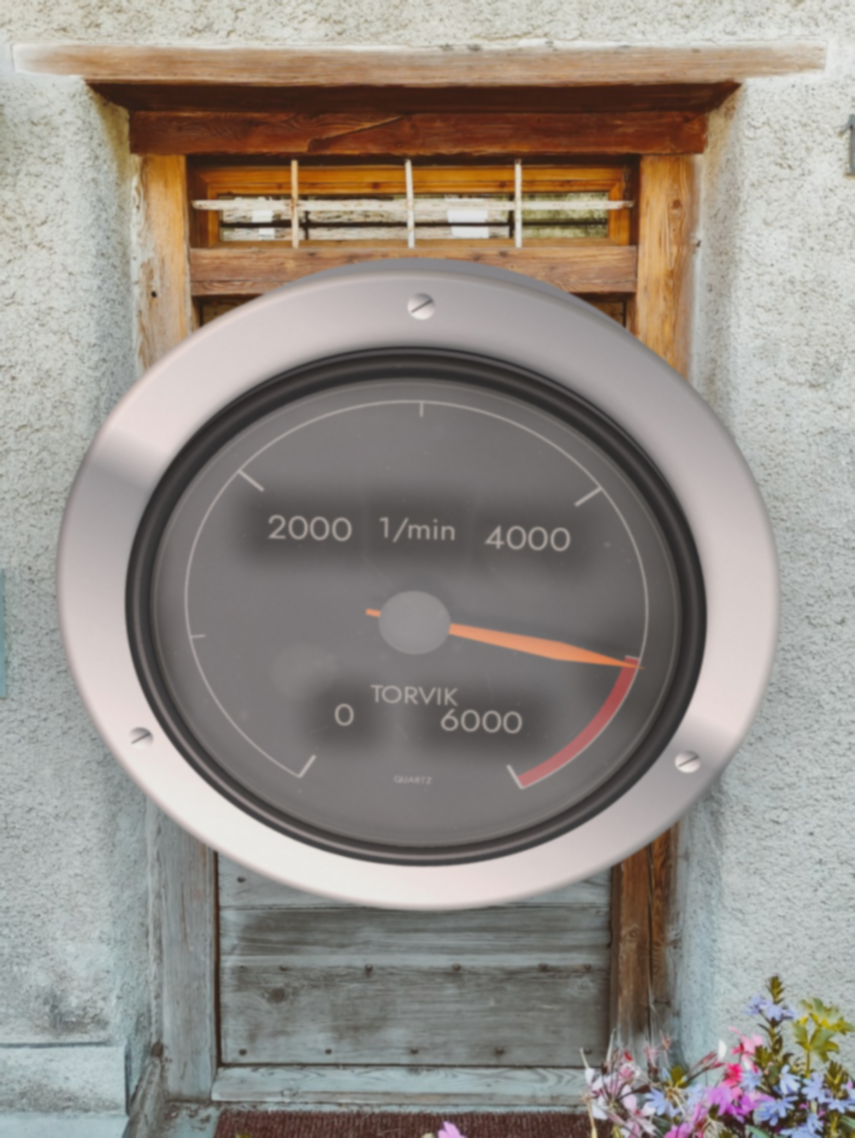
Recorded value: 5000 rpm
